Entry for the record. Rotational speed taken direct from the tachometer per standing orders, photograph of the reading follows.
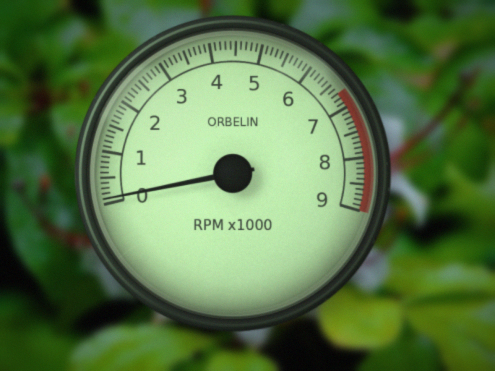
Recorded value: 100 rpm
